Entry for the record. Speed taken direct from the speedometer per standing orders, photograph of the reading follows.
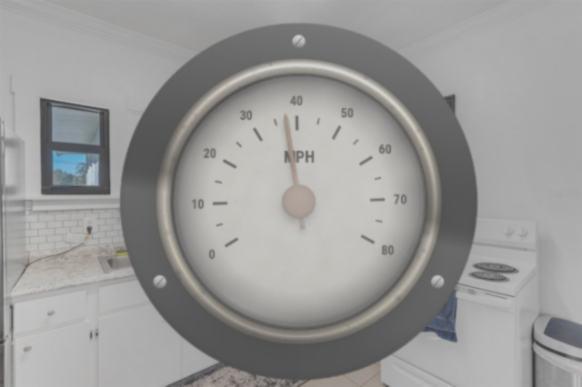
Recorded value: 37.5 mph
